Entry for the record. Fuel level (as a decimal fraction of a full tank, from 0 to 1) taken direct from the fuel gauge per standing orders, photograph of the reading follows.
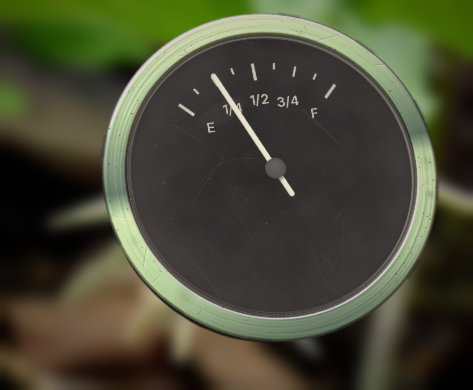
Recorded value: 0.25
